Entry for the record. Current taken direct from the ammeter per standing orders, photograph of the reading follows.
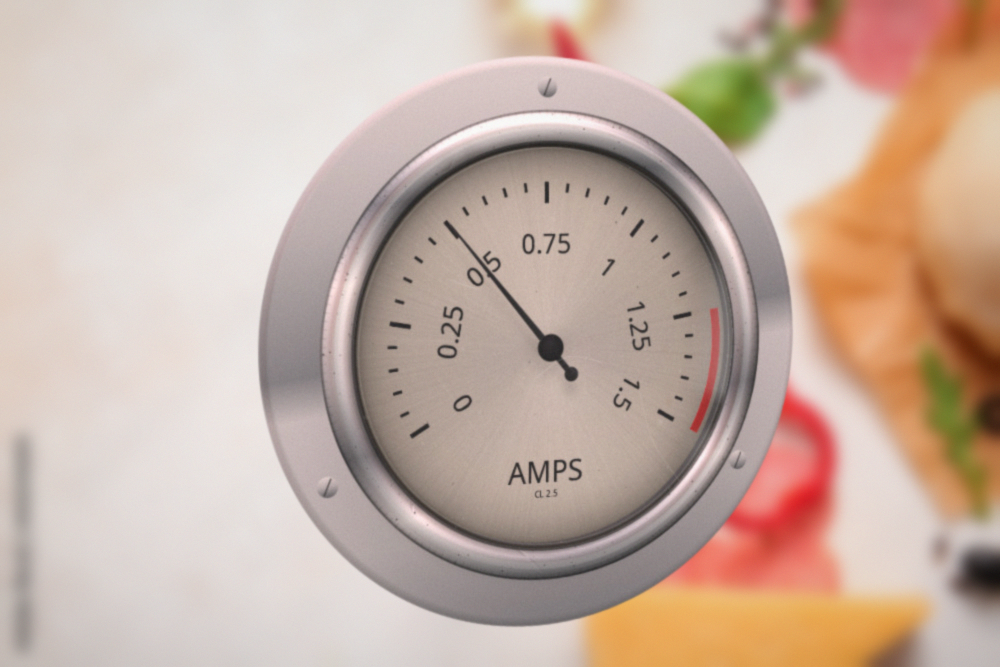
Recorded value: 0.5 A
